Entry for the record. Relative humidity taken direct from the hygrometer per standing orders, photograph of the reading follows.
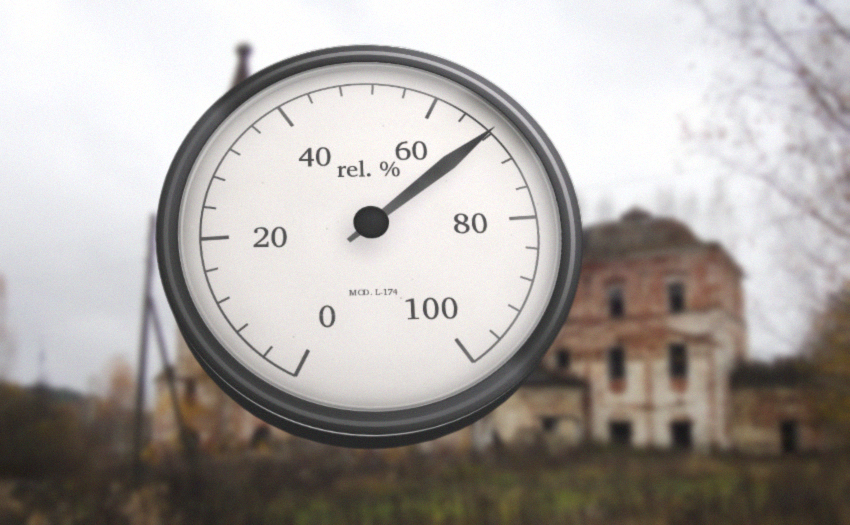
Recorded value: 68 %
